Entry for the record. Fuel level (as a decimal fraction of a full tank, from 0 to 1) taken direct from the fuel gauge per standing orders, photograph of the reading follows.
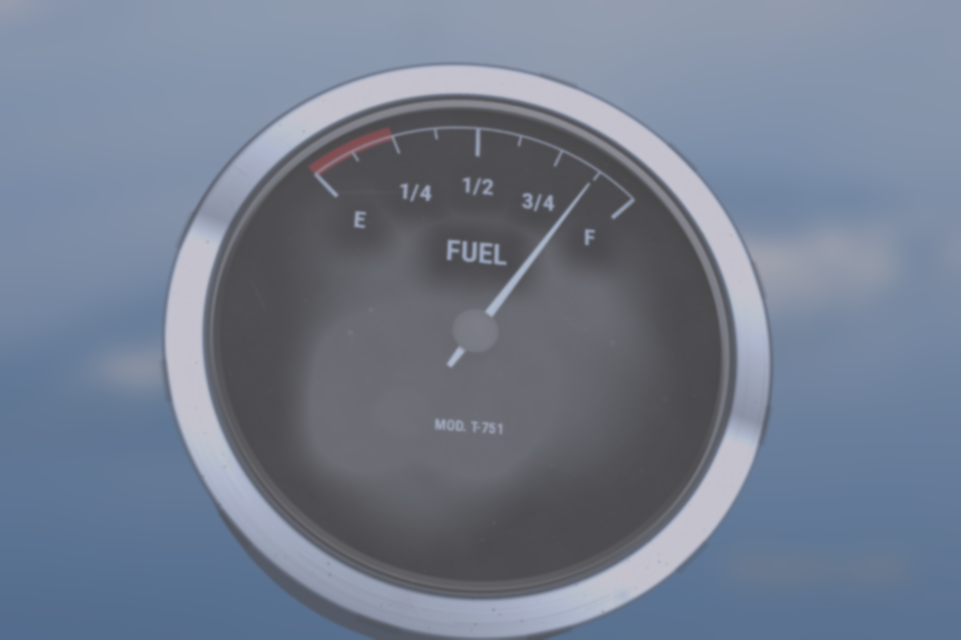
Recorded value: 0.875
